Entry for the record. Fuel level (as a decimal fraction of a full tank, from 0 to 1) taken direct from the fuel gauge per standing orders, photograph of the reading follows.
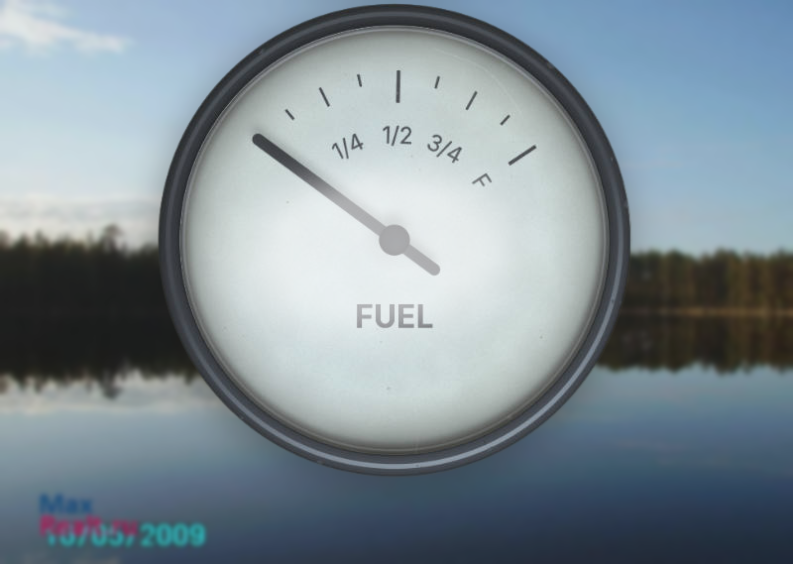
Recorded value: 0
